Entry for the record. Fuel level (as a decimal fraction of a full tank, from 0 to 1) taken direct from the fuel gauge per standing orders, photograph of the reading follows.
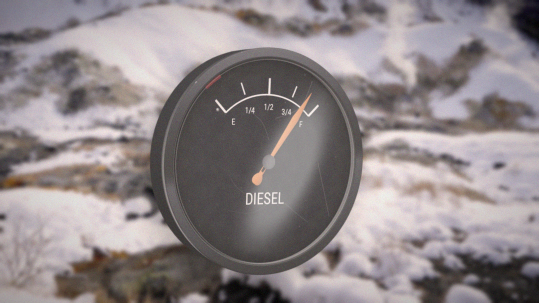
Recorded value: 0.875
